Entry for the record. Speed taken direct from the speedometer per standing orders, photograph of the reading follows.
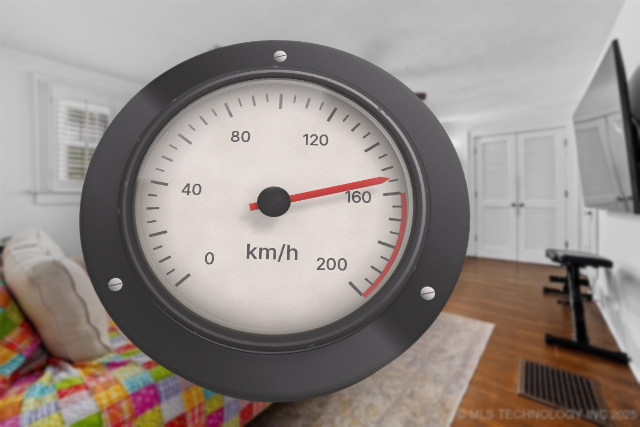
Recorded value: 155 km/h
